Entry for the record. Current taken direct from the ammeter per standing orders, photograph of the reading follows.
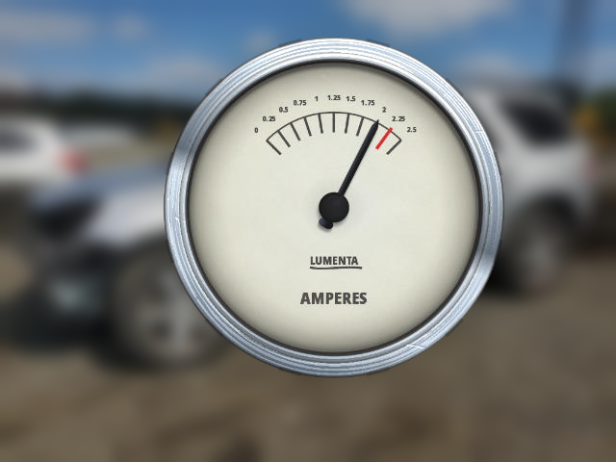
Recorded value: 2 A
